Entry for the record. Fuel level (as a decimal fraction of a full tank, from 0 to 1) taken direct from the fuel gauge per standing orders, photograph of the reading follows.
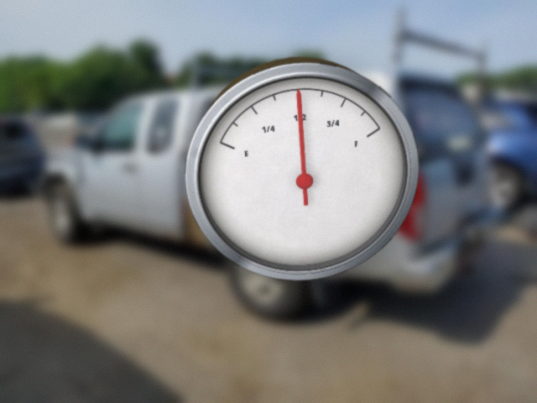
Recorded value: 0.5
